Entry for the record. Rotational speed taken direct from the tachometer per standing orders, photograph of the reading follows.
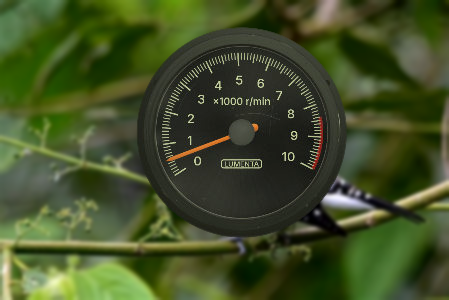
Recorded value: 500 rpm
